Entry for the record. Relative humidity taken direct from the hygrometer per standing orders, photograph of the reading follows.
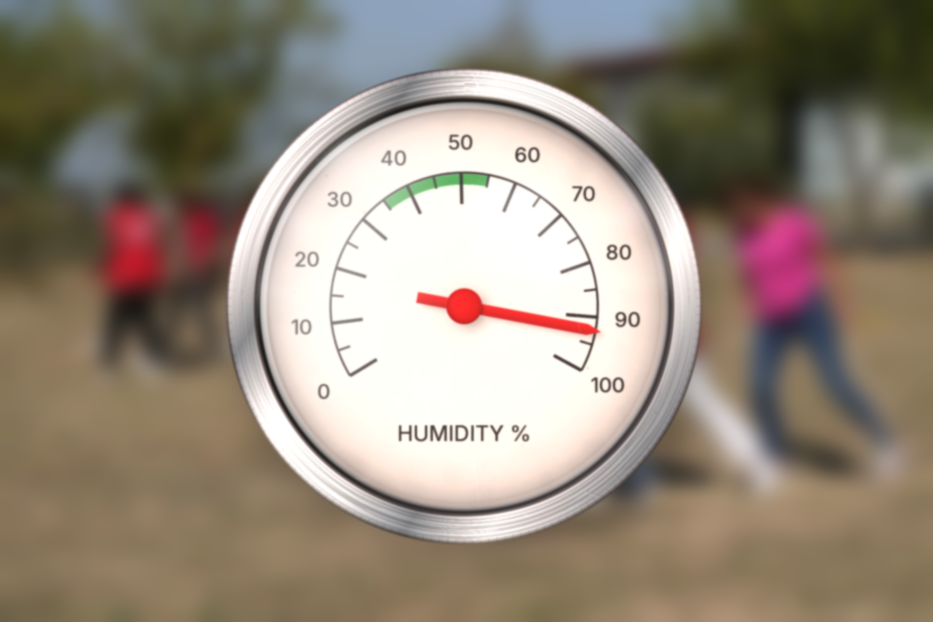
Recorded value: 92.5 %
